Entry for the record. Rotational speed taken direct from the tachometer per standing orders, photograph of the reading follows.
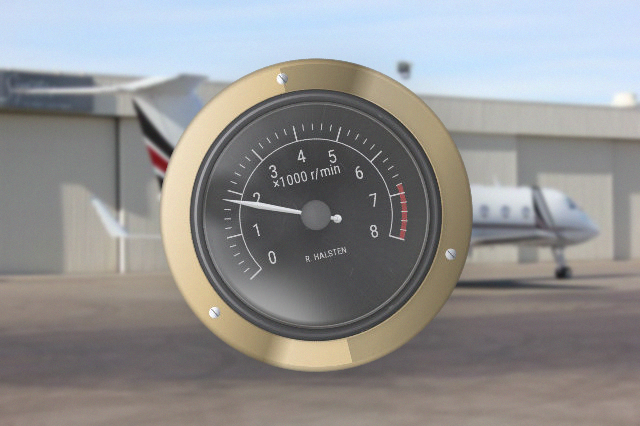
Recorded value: 1800 rpm
